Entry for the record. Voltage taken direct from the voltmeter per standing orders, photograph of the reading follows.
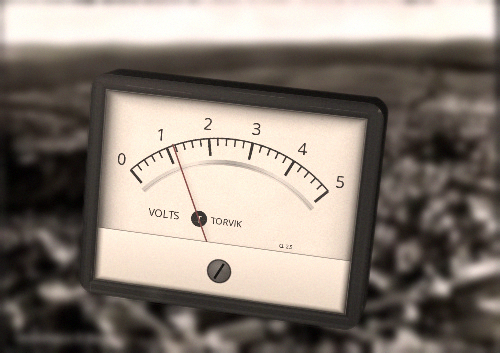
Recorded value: 1.2 V
